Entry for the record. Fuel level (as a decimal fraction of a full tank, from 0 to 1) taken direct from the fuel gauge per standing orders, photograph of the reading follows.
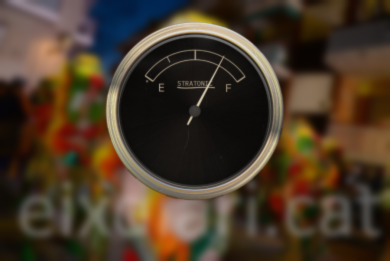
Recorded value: 0.75
